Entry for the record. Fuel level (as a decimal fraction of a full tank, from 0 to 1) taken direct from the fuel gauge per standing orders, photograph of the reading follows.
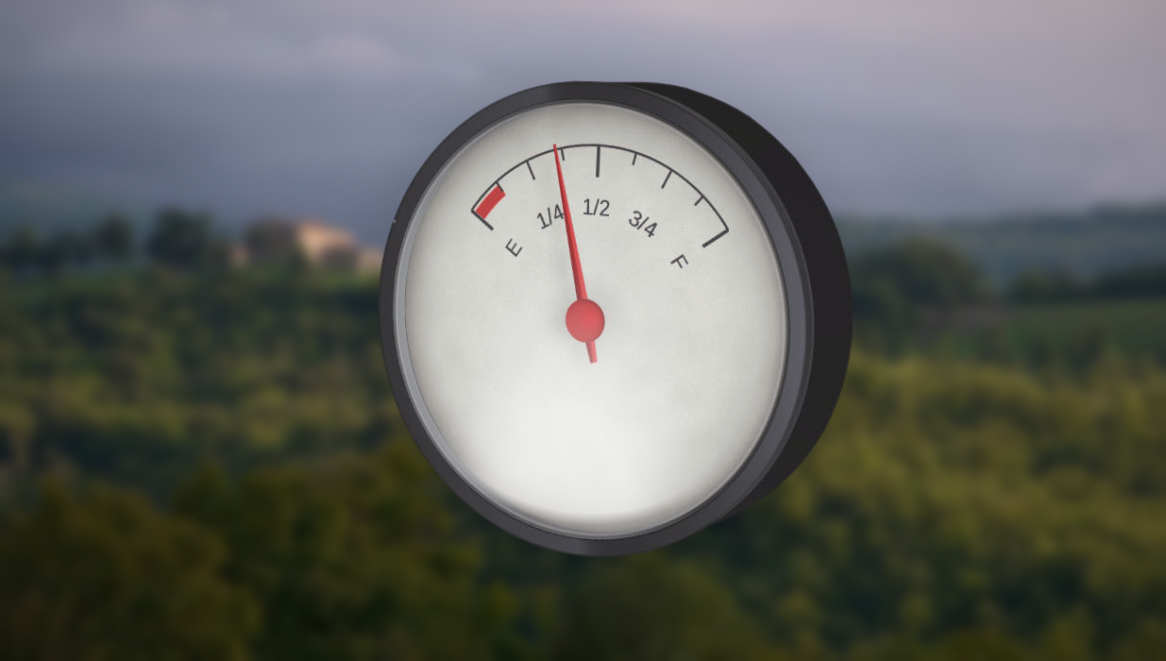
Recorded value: 0.375
